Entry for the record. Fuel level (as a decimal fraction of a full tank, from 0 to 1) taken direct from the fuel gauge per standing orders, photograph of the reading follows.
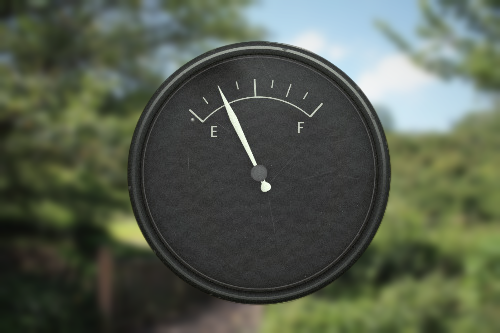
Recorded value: 0.25
